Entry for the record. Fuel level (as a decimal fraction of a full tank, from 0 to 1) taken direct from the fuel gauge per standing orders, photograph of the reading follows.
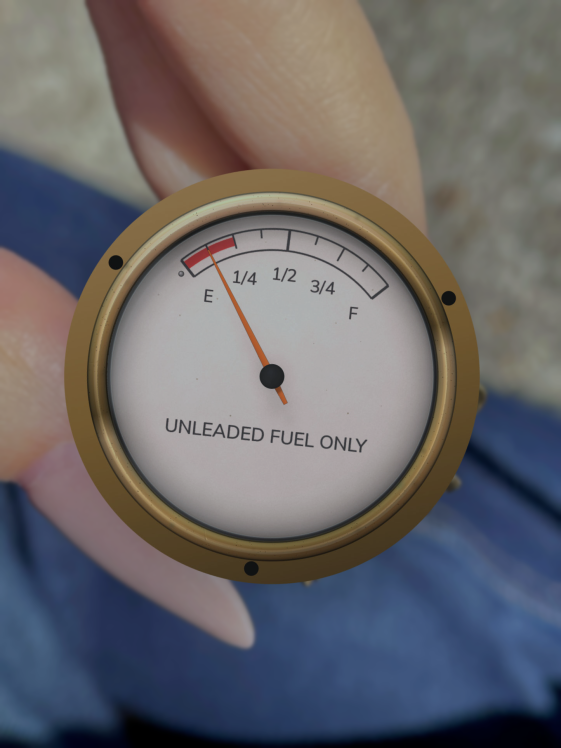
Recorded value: 0.125
